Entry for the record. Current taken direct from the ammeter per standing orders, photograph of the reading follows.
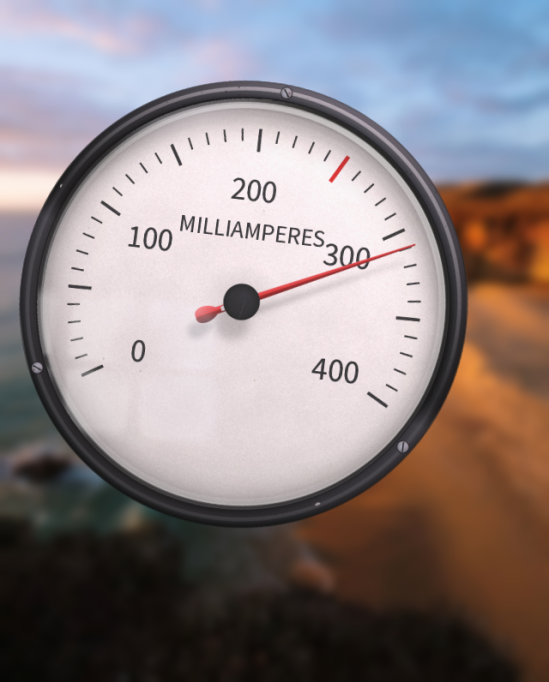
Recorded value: 310 mA
